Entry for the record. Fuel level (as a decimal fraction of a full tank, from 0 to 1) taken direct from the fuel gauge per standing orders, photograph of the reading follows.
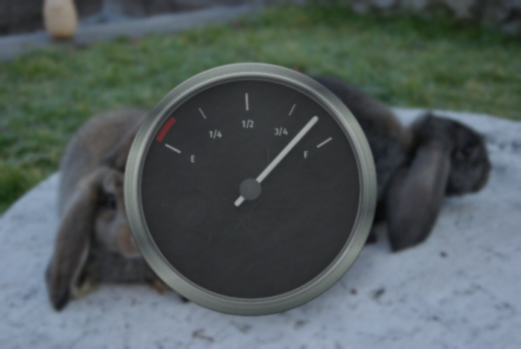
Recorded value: 0.875
